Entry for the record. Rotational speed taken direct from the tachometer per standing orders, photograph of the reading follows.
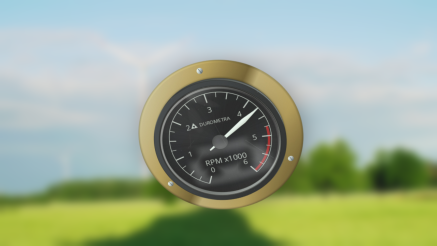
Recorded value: 4250 rpm
